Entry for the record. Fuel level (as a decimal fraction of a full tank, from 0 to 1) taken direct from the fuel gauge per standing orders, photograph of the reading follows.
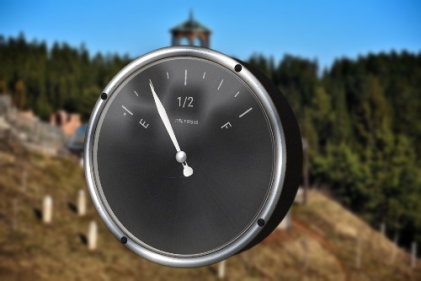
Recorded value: 0.25
